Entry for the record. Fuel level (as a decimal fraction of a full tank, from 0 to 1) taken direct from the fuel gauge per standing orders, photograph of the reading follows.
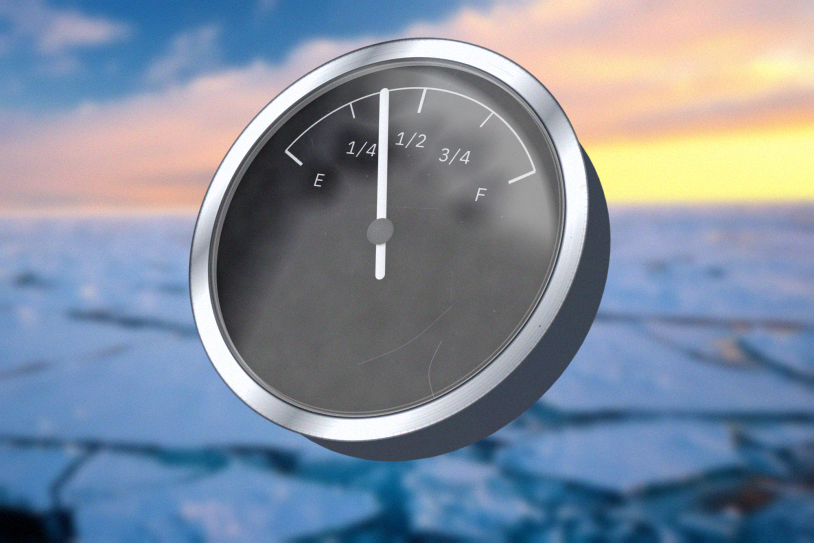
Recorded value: 0.375
